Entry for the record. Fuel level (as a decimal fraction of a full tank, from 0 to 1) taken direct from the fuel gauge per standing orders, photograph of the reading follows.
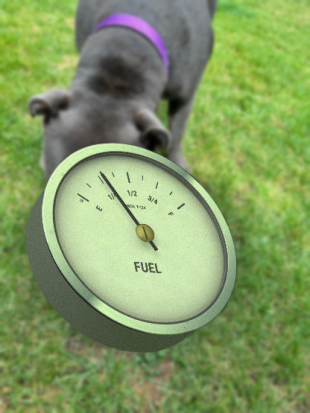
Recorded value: 0.25
